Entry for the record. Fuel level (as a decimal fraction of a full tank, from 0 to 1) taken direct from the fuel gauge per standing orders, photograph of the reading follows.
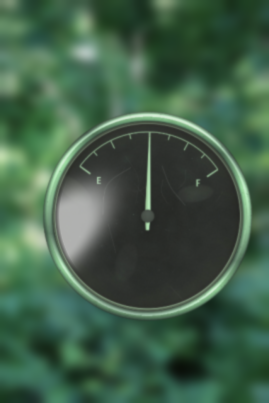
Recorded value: 0.5
